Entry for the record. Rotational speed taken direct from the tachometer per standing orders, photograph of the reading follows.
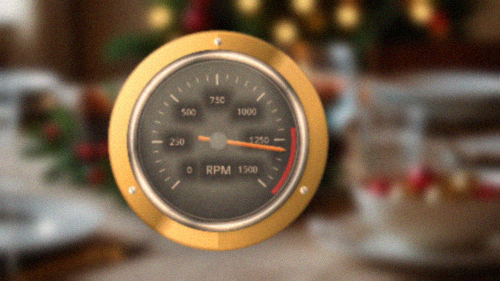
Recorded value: 1300 rpm
